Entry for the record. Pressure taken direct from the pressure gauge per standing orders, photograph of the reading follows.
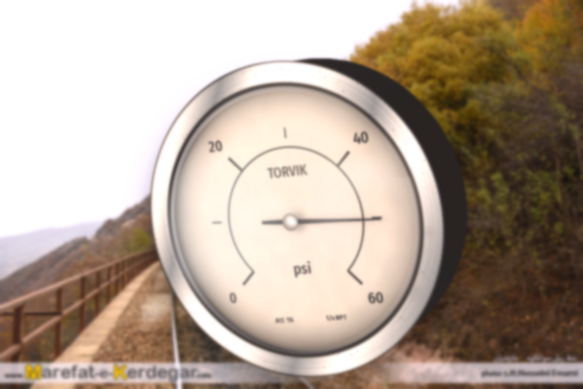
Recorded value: 50 psi
